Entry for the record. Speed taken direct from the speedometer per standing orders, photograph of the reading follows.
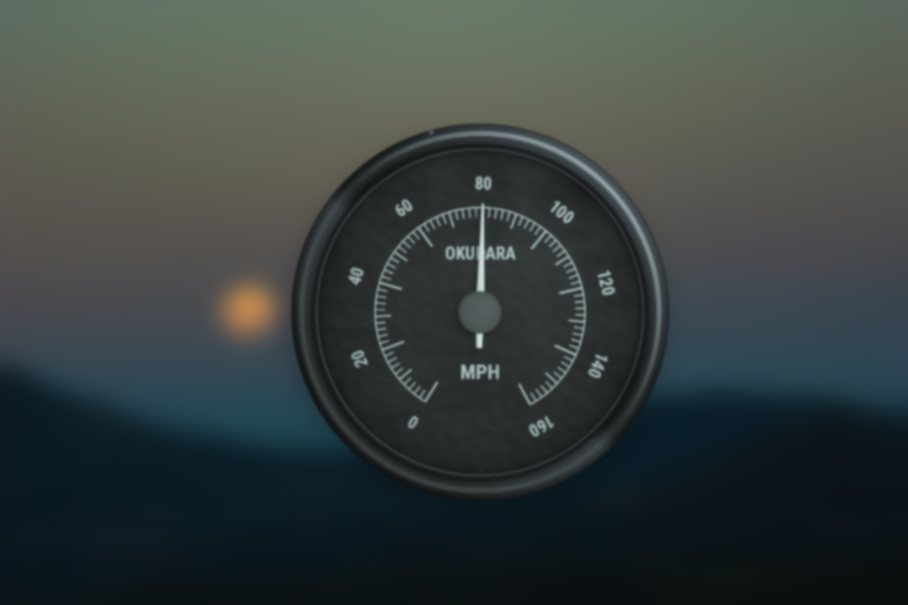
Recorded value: 80 mph
